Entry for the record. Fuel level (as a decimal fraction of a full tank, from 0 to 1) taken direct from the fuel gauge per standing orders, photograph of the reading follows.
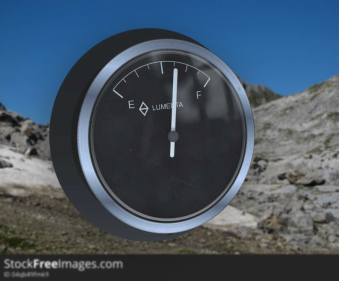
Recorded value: 0.625
